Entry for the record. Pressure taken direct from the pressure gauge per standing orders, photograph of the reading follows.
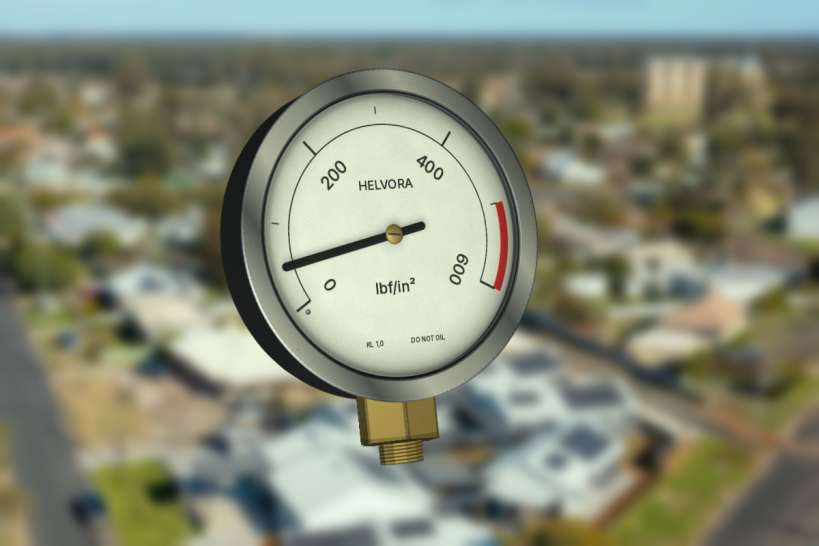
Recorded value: 50 psi
